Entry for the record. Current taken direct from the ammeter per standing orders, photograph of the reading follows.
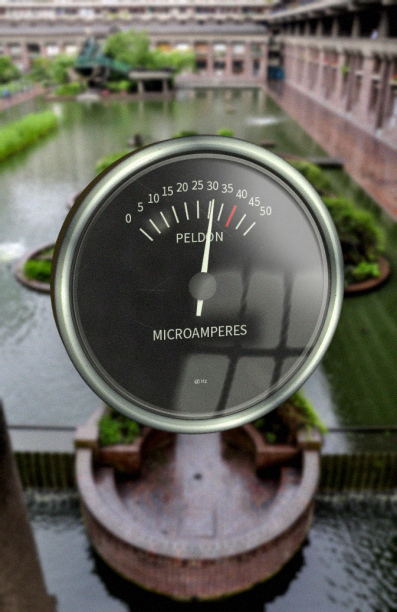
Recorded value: 30 µA
